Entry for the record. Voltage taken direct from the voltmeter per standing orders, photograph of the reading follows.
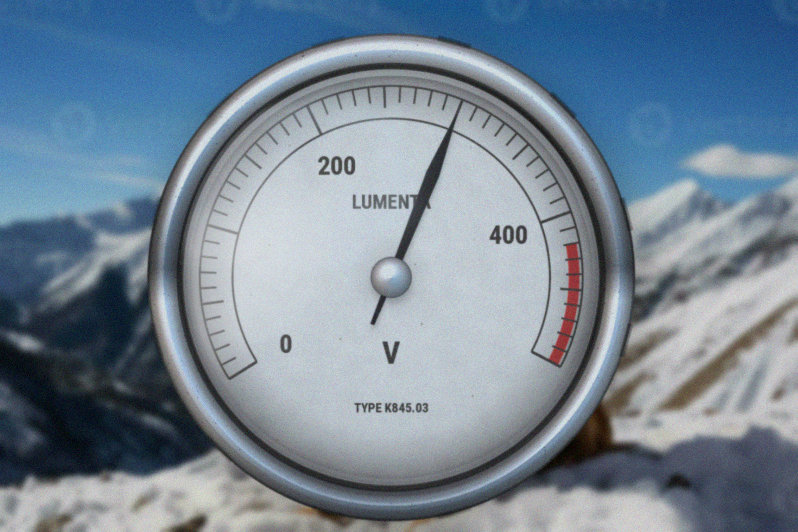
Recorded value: 300 V
